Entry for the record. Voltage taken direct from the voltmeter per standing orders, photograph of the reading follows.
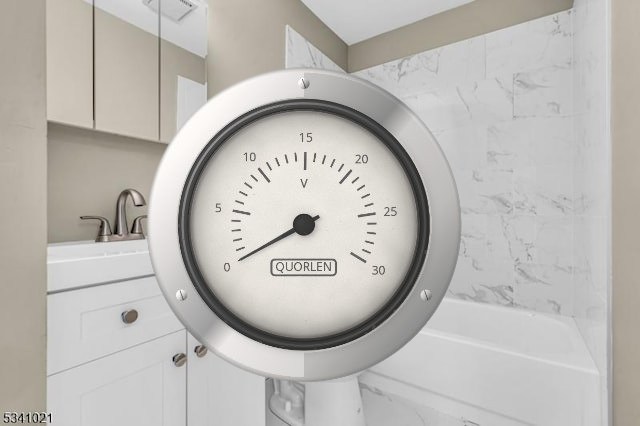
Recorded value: 0 V
